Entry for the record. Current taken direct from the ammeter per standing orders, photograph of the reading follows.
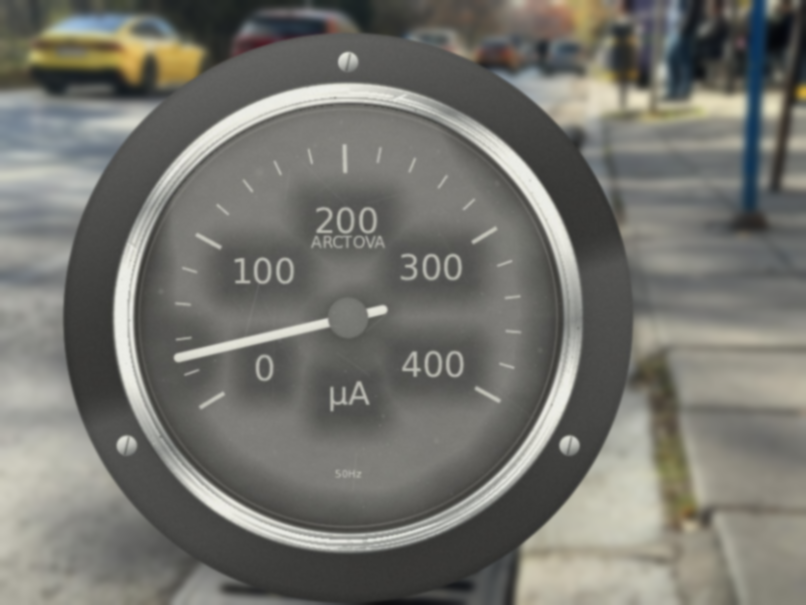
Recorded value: 30 µA
